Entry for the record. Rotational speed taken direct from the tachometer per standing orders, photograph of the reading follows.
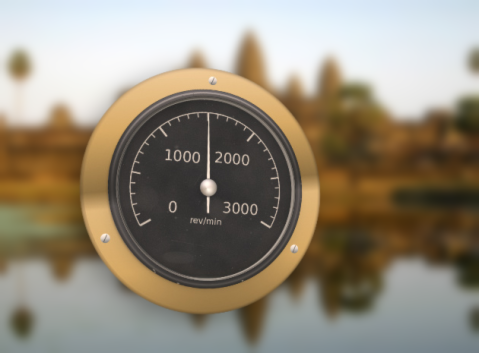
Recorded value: 1500 rpm
